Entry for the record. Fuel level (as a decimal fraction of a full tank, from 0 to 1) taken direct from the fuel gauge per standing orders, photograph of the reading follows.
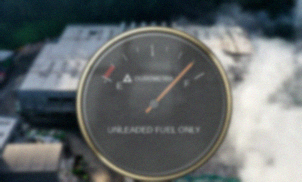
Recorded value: 0.875
